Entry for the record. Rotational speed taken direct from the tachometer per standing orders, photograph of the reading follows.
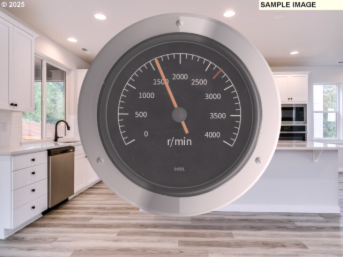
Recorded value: 1600 rpm
